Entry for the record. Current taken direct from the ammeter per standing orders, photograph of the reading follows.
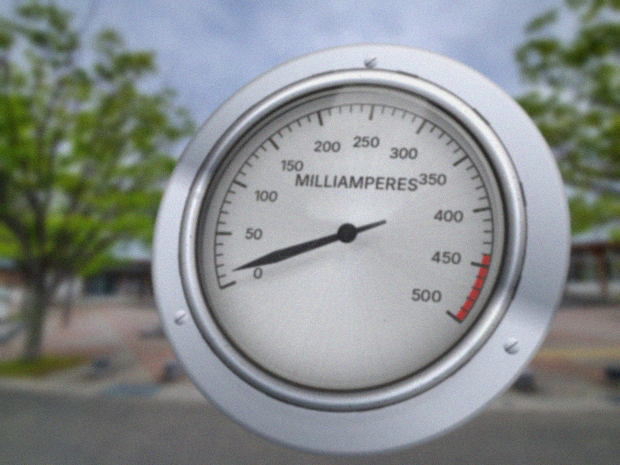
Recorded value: 10 mA
